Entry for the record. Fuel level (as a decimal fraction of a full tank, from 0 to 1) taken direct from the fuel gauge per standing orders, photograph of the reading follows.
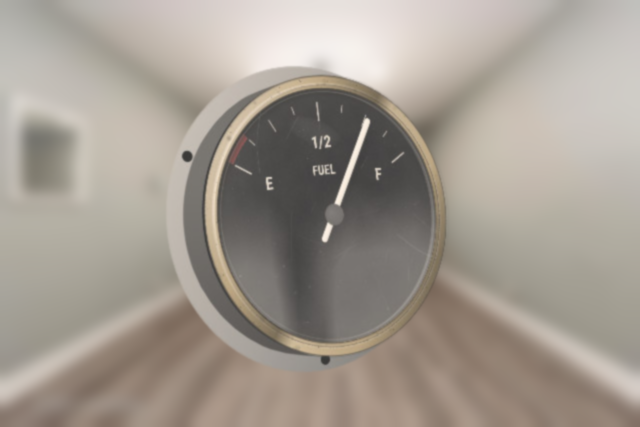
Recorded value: 0.75
